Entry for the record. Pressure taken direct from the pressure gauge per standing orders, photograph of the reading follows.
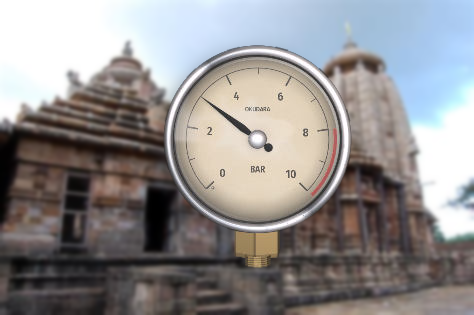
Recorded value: 3 bar
